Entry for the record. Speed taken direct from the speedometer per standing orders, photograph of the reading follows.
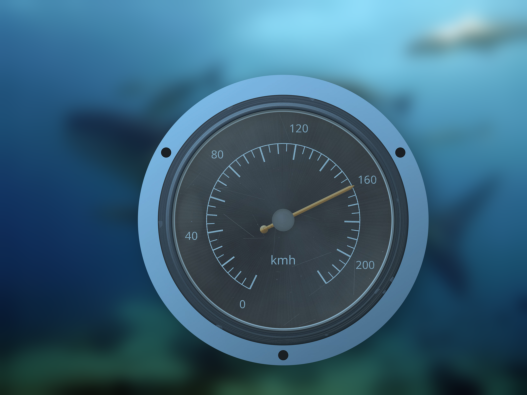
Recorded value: 160 km/h
